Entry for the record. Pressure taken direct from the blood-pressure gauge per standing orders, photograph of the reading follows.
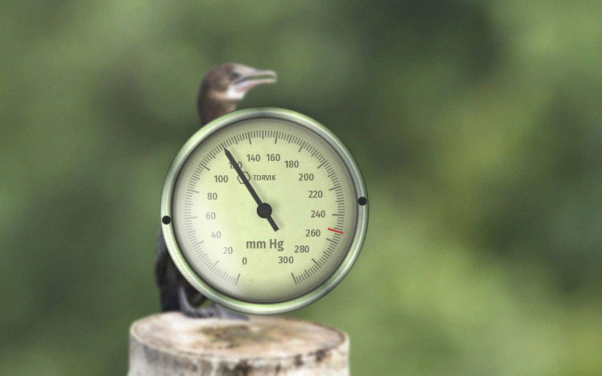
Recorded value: 120 mmHg
